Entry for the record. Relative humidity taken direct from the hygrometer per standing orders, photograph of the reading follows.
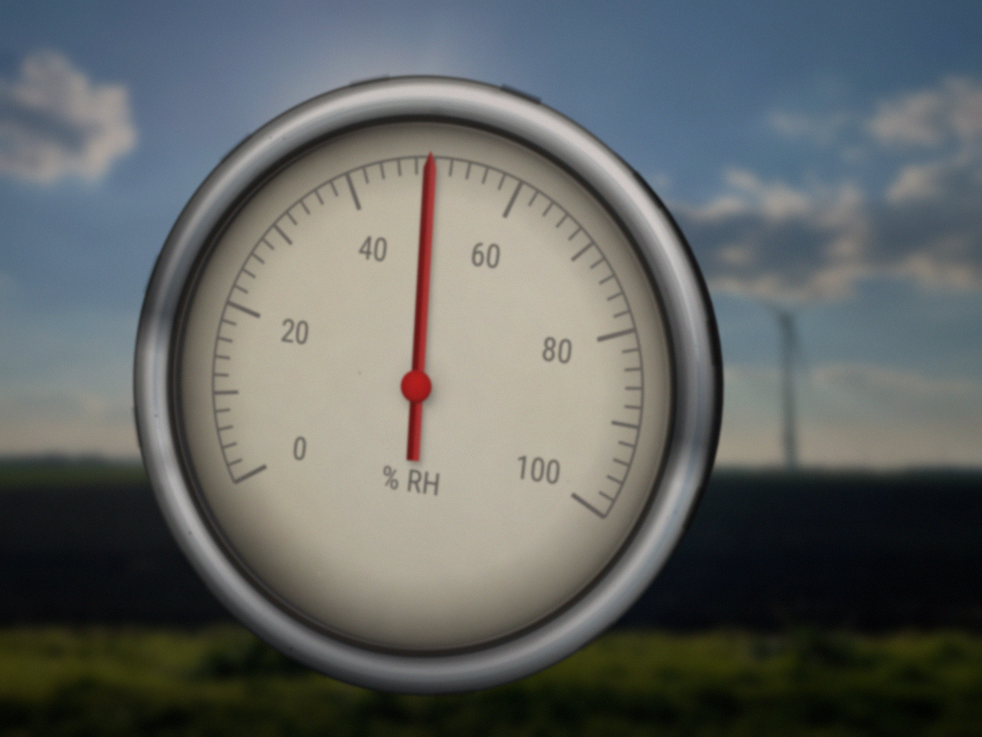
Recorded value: 50 %
